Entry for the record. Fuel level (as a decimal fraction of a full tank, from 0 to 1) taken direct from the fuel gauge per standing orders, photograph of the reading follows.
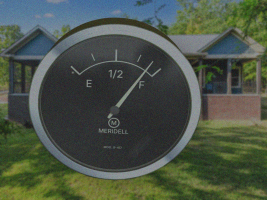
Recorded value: 0.875
